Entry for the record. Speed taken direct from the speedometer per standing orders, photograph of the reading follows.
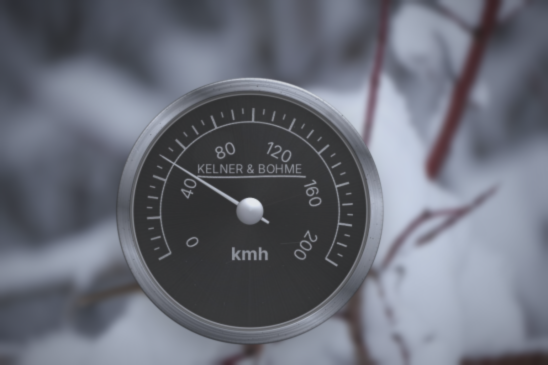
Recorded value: 50 km/h
